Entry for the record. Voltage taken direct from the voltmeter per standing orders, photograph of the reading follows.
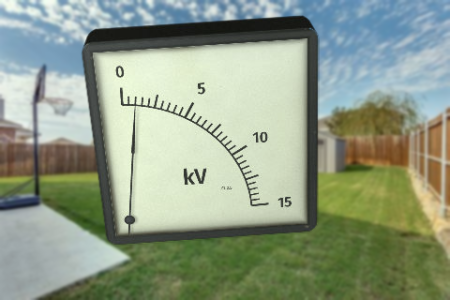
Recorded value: 1 kV
